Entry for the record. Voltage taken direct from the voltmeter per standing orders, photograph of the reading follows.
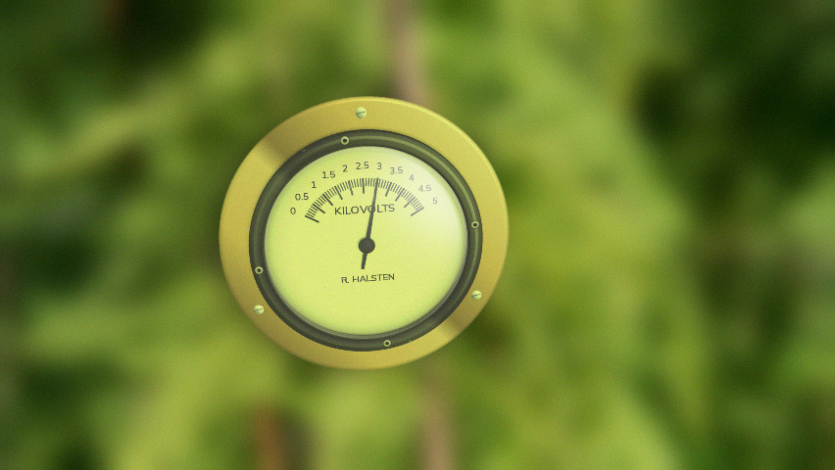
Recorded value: 3 kV
